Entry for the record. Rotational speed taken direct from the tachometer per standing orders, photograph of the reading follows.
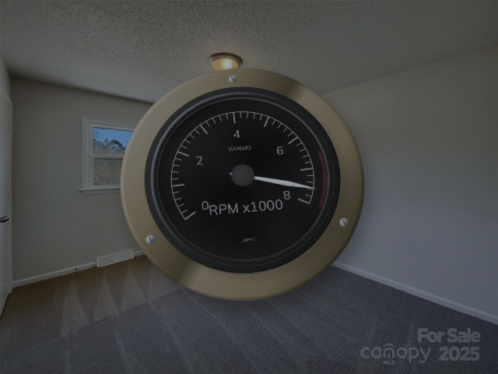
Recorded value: 7600 rpm
